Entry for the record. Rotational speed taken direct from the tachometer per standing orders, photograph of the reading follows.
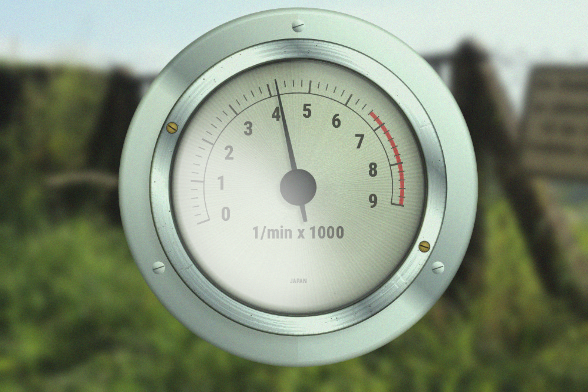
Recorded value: 4200 rpm
